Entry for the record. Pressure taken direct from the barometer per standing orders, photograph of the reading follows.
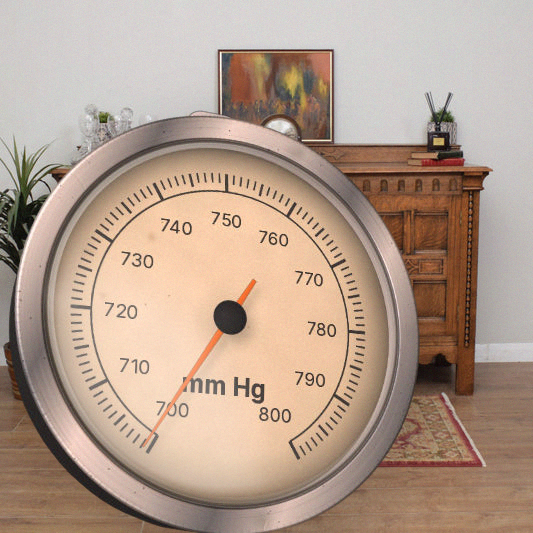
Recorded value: 701 mmHg
